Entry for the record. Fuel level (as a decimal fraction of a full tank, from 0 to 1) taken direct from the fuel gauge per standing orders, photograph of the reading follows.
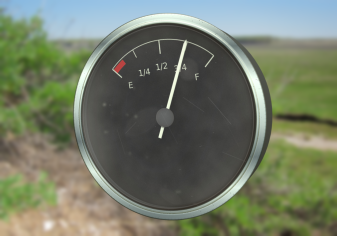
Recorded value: 0.75
